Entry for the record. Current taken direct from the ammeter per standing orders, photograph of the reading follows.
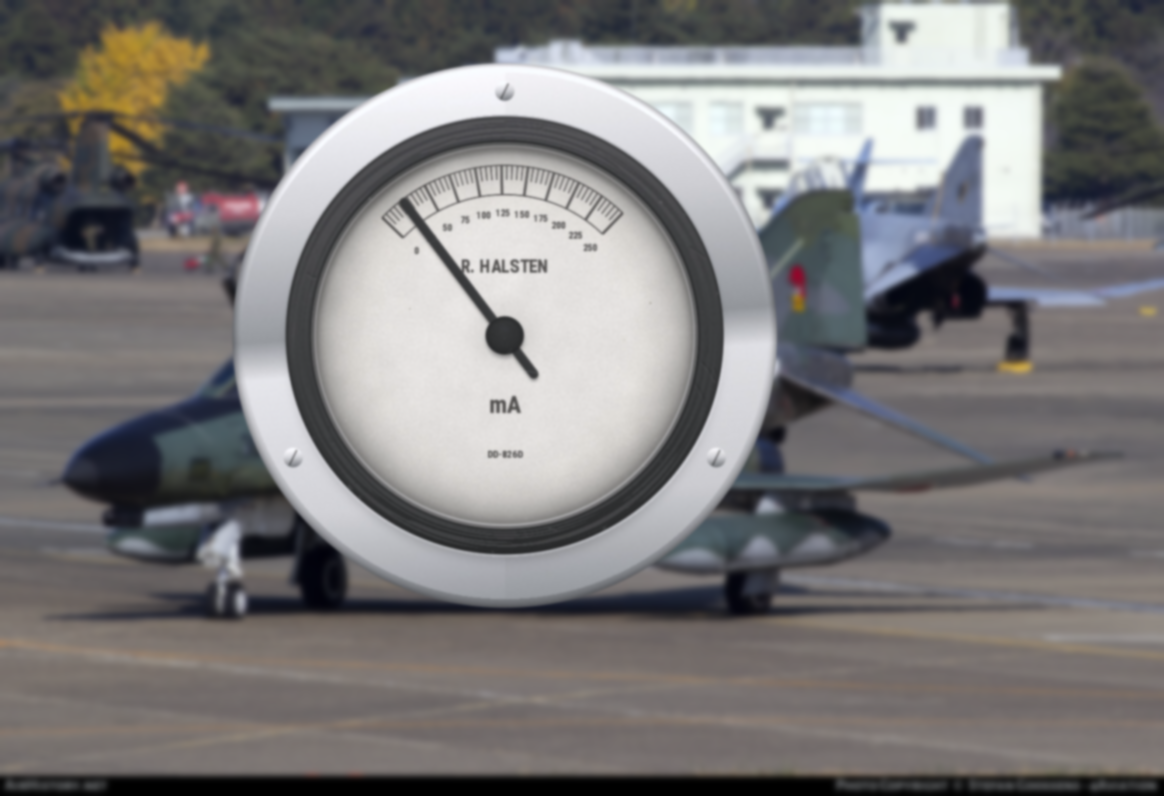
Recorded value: 25 mA
